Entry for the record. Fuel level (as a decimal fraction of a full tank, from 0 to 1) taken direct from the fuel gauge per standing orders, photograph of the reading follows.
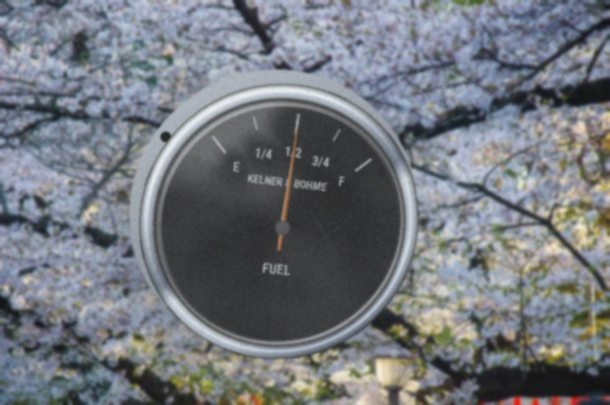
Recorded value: 0.5
